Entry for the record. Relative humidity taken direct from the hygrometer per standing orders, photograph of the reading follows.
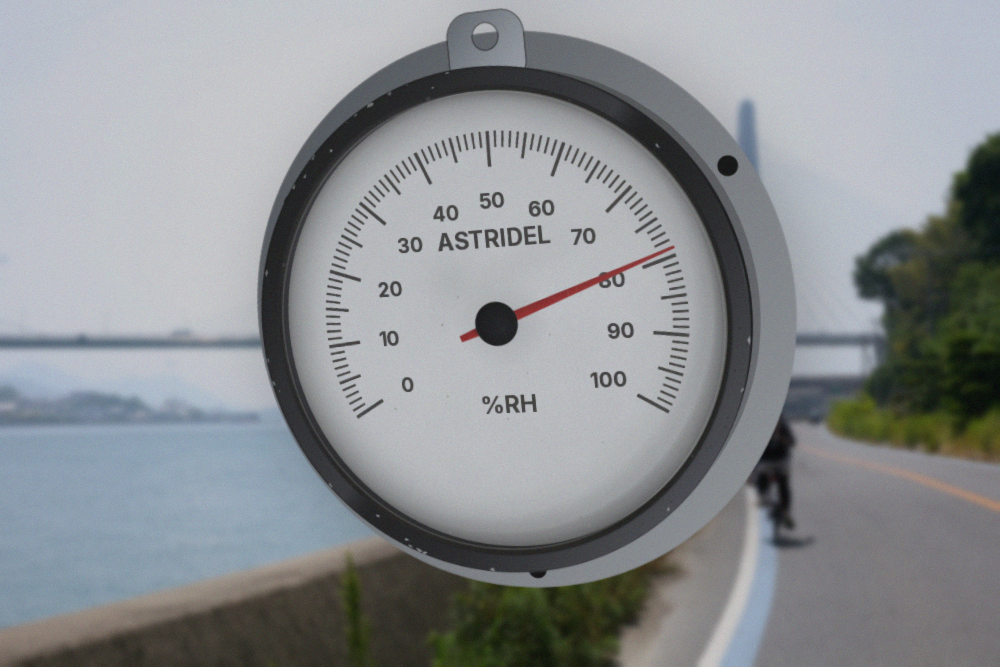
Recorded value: 79 %
